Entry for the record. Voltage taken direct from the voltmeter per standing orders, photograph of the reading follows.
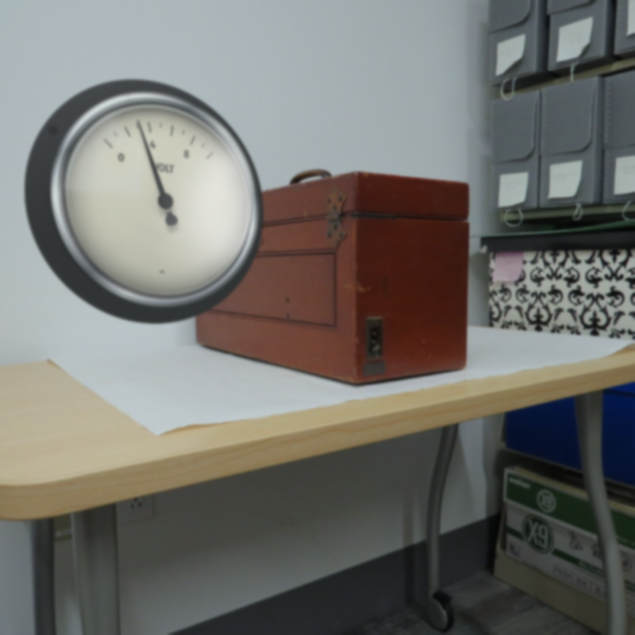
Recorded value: 3 V
